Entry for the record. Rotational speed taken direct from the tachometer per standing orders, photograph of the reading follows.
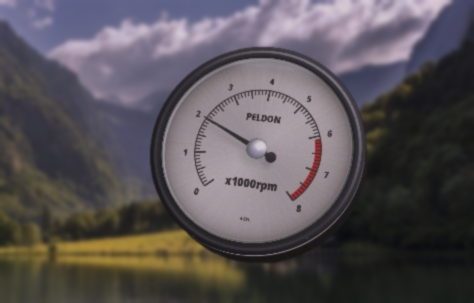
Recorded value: 2000 rpm
